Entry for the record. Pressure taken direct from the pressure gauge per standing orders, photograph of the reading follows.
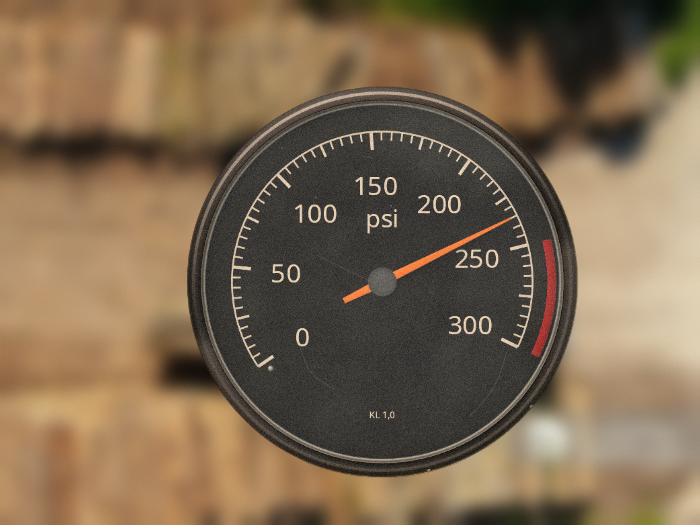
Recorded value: 235 psi
